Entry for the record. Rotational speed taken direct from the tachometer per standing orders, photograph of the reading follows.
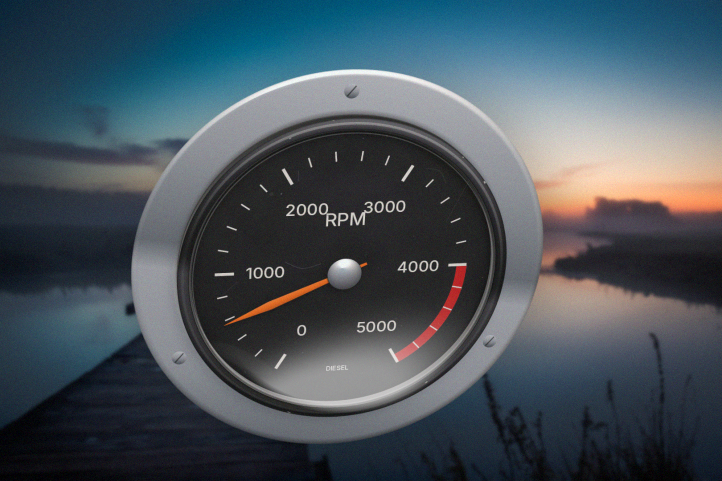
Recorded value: 600 rpm
